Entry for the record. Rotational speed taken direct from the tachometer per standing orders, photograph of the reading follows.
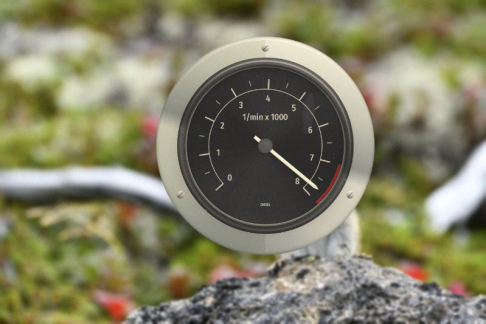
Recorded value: 7750 rpm
